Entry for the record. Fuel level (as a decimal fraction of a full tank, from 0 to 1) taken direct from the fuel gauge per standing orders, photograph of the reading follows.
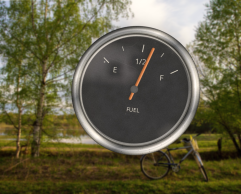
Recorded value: 0.625
